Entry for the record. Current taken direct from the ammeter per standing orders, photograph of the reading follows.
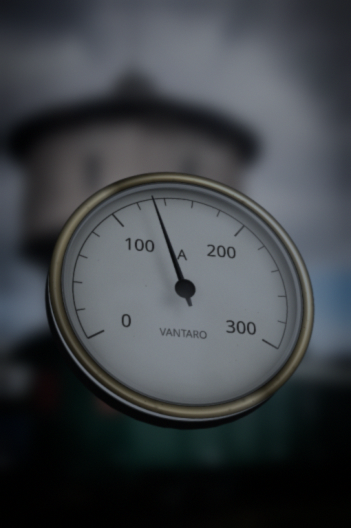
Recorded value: 130 A
